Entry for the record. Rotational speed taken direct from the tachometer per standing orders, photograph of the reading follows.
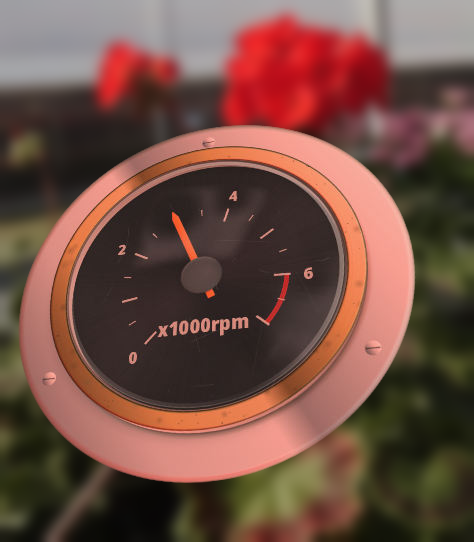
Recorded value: 3000 rpm
